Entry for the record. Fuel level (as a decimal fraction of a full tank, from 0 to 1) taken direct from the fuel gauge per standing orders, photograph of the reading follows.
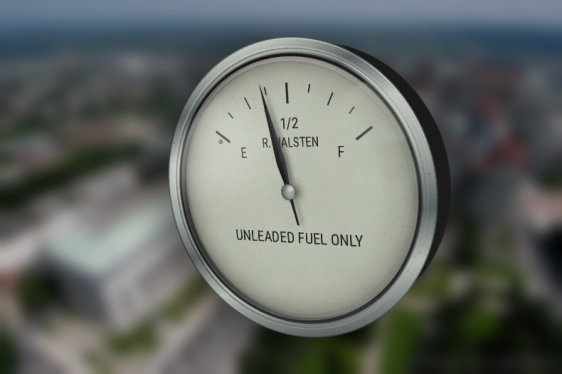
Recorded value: 0.375
